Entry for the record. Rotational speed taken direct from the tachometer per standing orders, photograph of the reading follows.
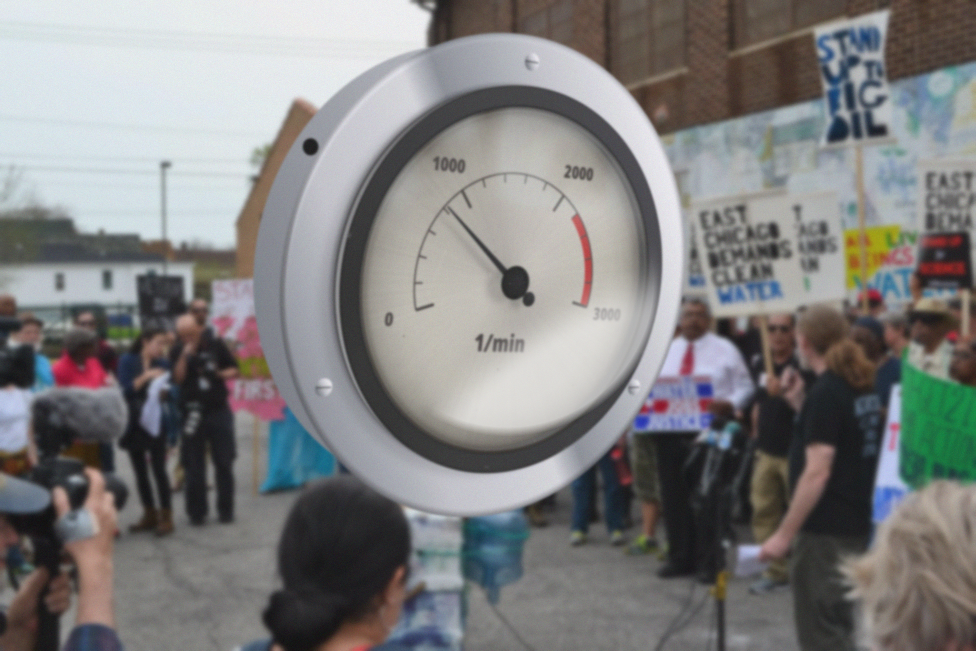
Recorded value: 800 rpm
